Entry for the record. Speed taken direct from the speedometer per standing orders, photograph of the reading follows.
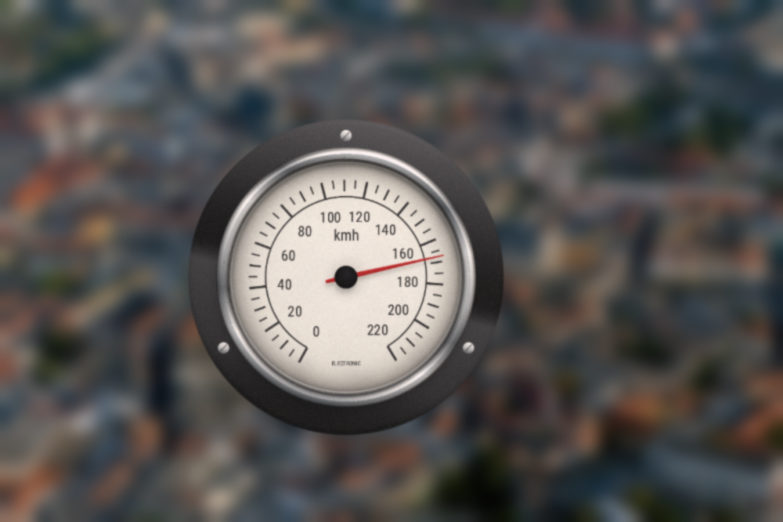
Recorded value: 167.5 km/h
